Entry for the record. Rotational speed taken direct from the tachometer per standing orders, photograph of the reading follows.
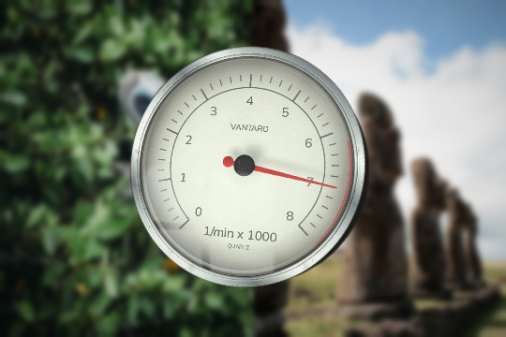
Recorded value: 7000 rpm
